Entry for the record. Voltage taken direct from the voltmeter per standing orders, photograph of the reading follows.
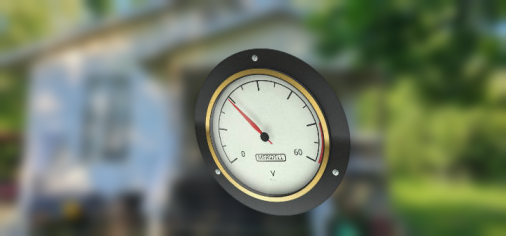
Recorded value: 20 V
